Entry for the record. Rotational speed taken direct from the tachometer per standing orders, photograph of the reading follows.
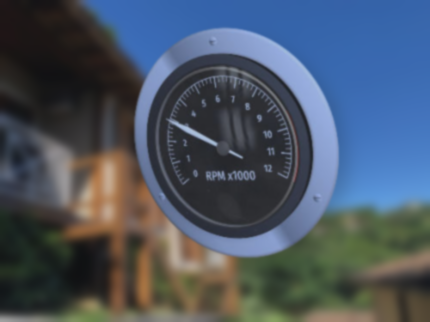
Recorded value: 3000 rpm
